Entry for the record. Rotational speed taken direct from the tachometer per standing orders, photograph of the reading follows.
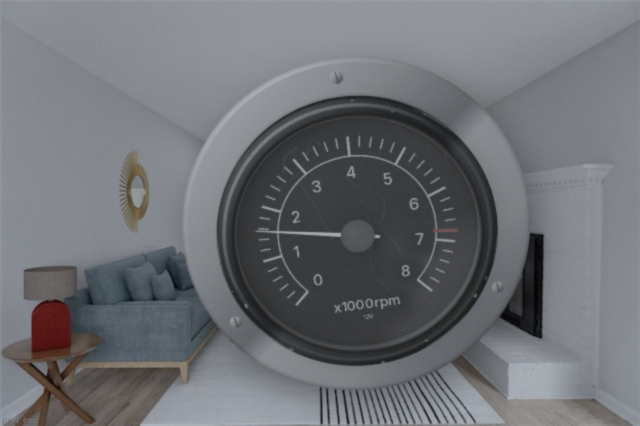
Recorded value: 1600 rpm
